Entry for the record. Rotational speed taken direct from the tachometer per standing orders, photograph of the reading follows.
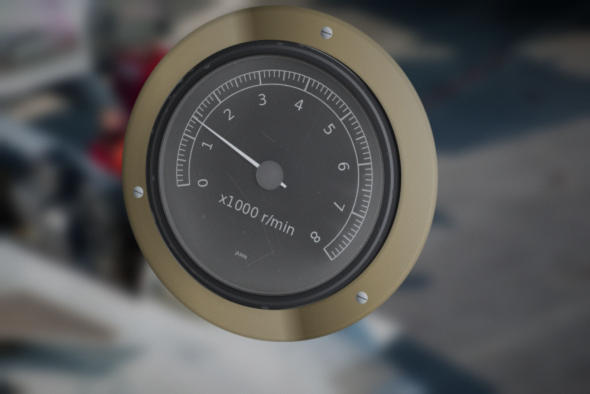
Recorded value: 1400 rpm
